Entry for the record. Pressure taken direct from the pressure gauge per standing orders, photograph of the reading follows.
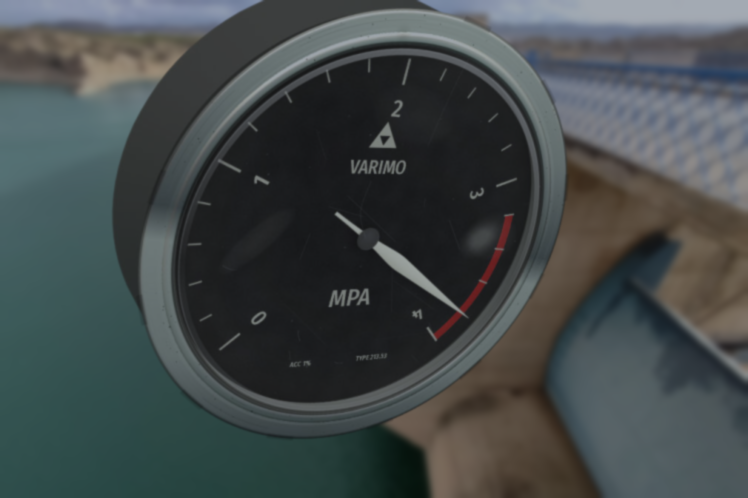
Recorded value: 3.8 MPa
